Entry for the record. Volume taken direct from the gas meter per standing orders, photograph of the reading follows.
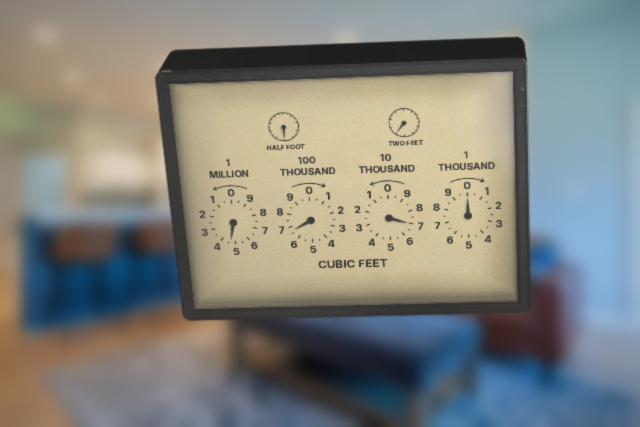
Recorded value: 467000 ft³
